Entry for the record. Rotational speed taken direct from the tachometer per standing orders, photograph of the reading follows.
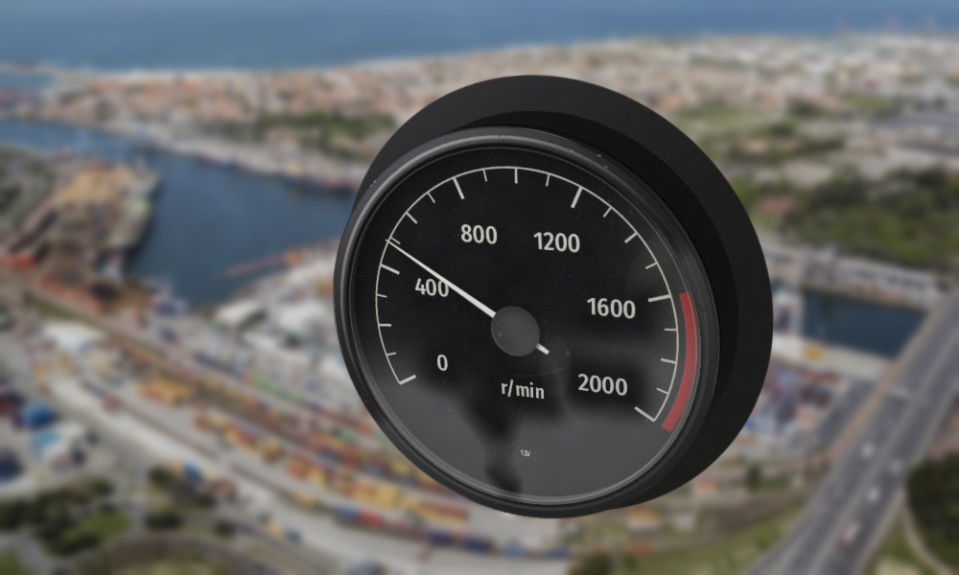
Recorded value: 500 rpm
